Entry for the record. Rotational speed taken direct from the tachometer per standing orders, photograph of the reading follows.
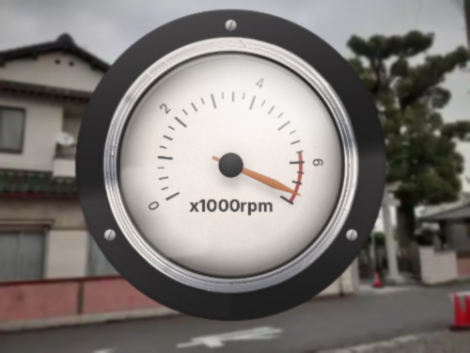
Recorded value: 6750 rpm
